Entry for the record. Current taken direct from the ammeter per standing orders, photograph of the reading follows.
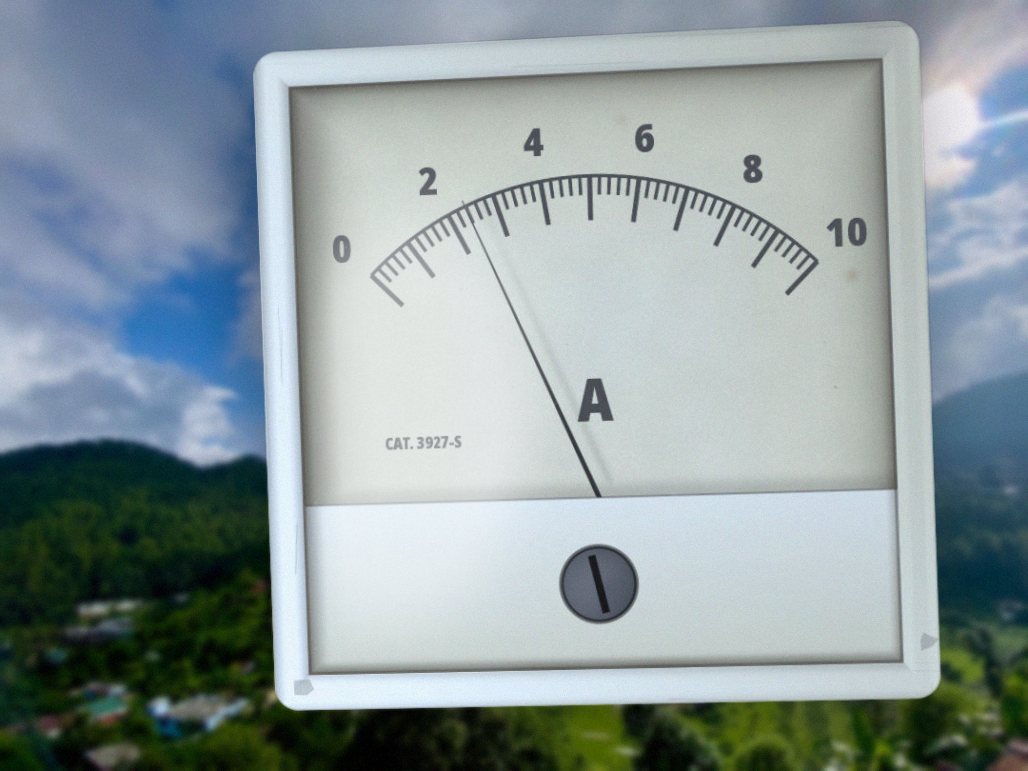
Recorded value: 2.4 A
